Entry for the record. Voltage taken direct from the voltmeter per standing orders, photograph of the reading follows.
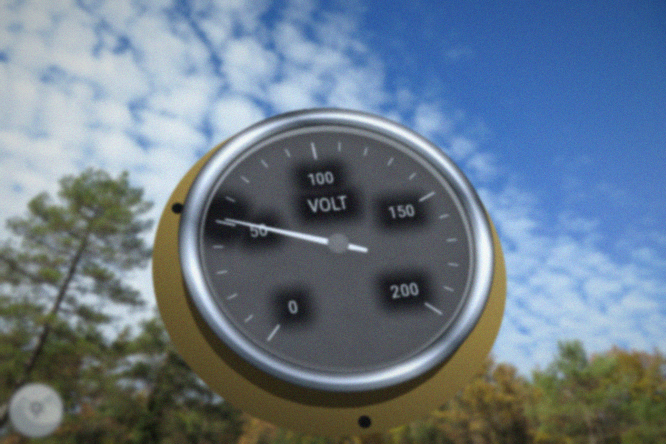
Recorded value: 50 V
